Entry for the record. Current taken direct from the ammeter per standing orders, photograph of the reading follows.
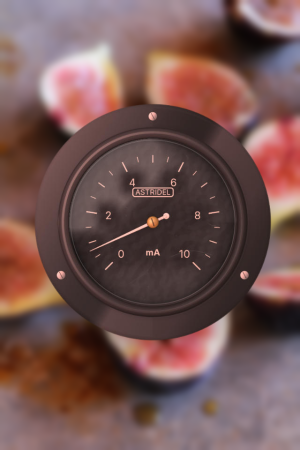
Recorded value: 0.75 mA
